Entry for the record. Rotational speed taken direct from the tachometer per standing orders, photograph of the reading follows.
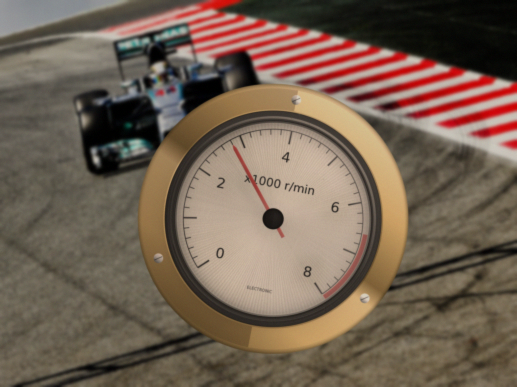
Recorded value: 2800 rpm
